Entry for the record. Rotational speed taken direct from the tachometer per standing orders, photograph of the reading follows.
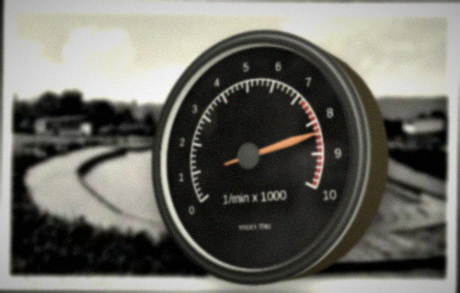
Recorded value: 8400 rpm
